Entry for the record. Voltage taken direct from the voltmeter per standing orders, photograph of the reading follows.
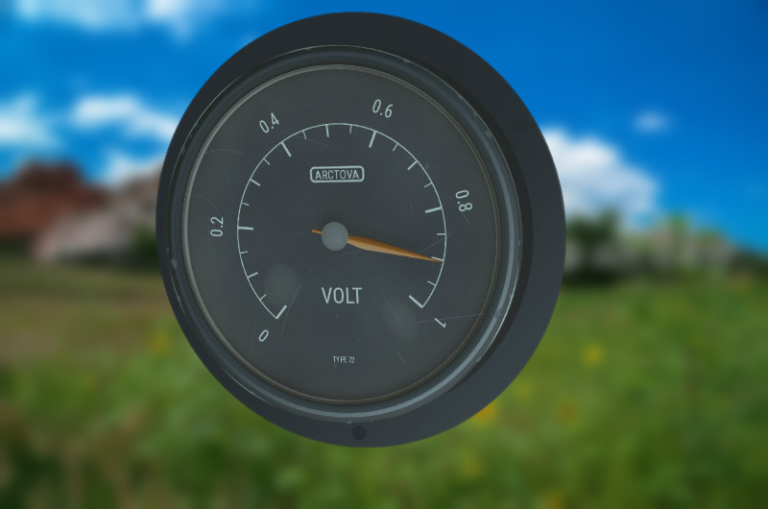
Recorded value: 0.9 V
